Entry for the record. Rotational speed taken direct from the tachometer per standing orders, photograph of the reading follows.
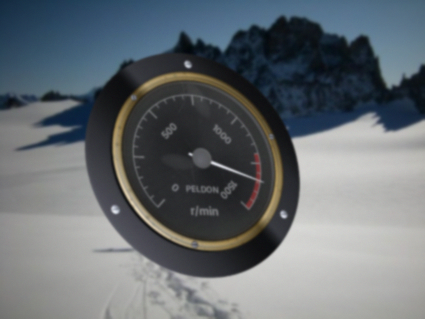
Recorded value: 1350 rpm
